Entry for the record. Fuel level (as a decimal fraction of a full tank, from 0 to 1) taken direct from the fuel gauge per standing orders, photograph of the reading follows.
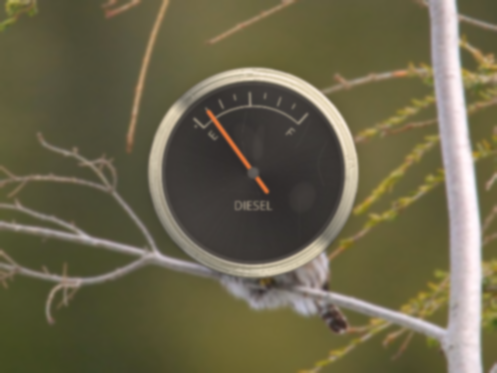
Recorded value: 0.125
